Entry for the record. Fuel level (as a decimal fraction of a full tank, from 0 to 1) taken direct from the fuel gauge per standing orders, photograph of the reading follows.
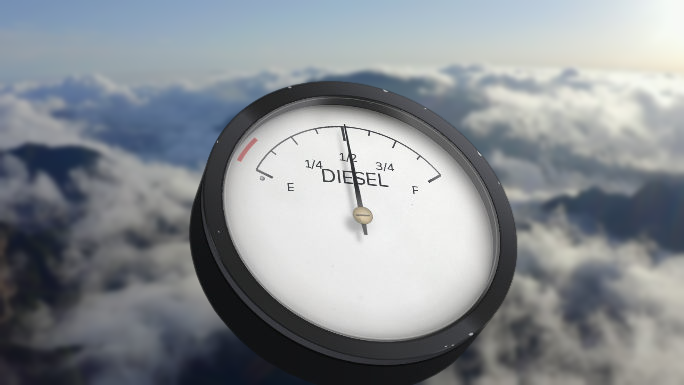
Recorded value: 0.5
